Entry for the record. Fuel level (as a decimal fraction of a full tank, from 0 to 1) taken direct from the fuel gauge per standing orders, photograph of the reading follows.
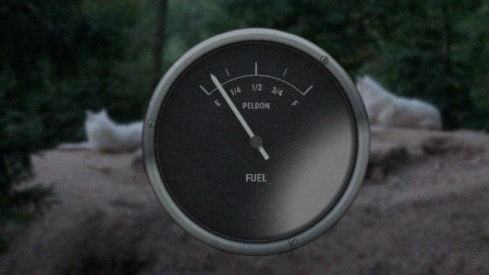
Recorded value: 0.125
